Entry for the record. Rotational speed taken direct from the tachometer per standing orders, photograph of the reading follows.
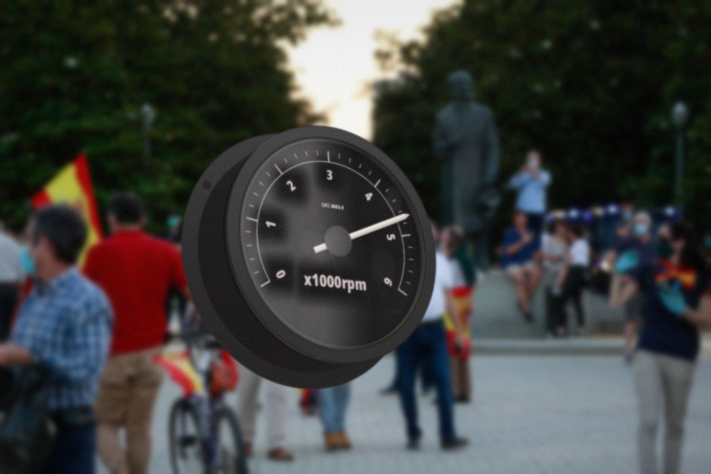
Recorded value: 4700 rpm
